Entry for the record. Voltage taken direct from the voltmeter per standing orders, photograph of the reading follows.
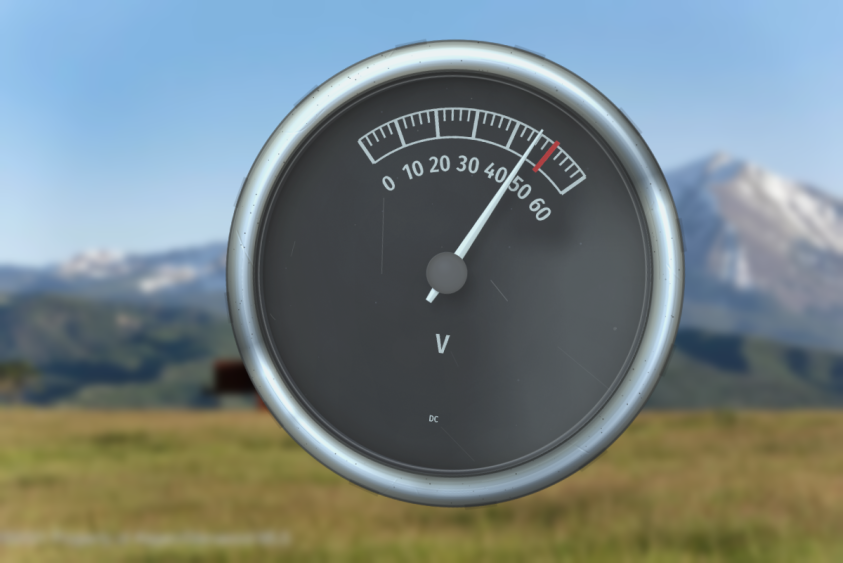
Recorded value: 46 V
